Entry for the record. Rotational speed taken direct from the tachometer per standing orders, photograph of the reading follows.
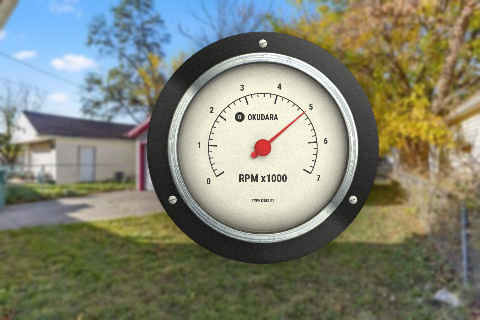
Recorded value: 5000 rpm
